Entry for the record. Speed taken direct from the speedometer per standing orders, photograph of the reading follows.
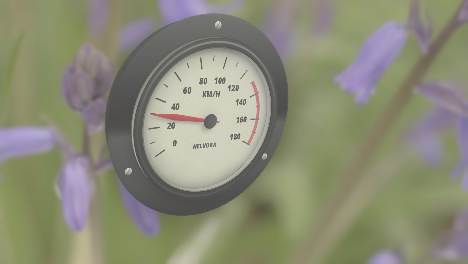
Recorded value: 30 km/h
